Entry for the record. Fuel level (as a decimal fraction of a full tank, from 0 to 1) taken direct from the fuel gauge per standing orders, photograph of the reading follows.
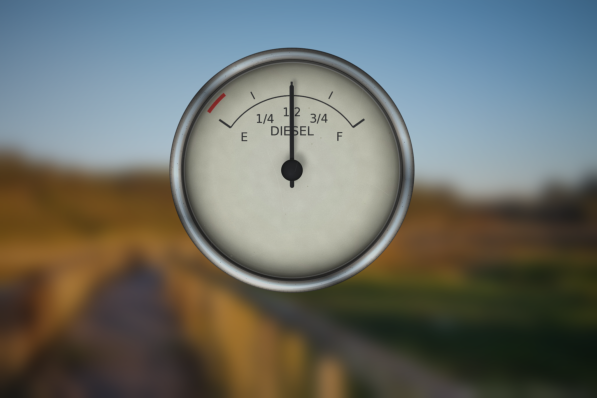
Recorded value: 0.5
